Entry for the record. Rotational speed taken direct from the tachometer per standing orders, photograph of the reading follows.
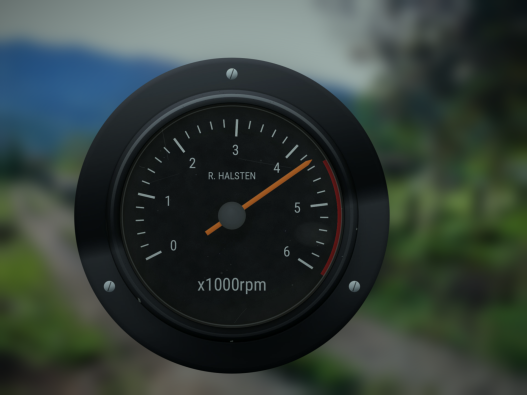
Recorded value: 4300 rpm
